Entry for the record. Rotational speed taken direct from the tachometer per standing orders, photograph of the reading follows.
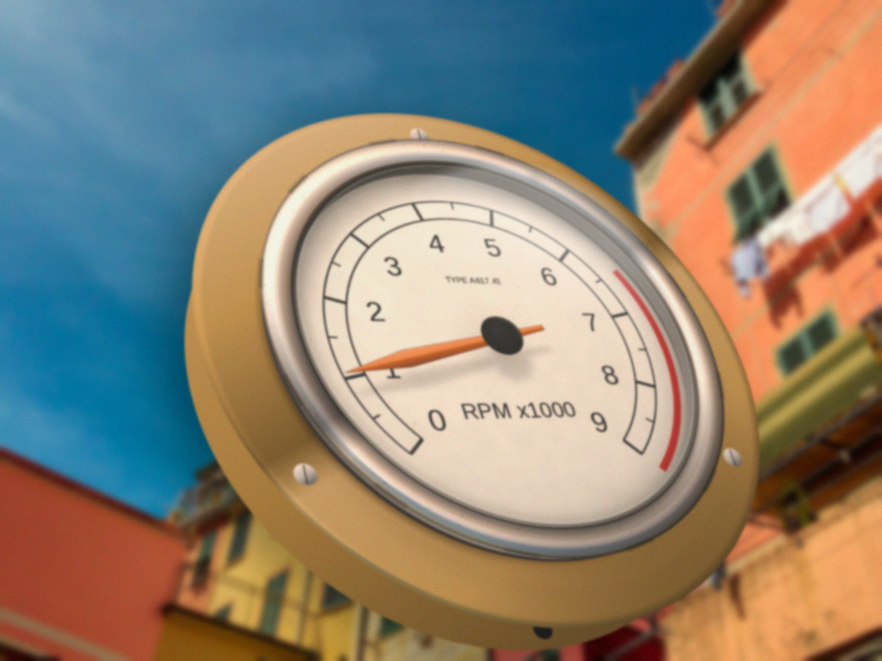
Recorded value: 1000 rpm
